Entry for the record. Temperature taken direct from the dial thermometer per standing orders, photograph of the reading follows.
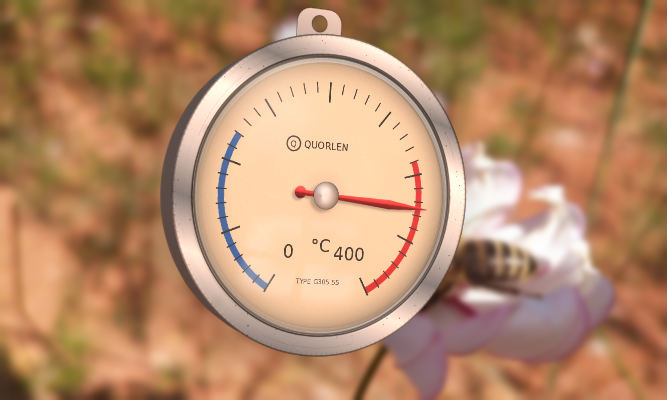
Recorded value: 325 °C
